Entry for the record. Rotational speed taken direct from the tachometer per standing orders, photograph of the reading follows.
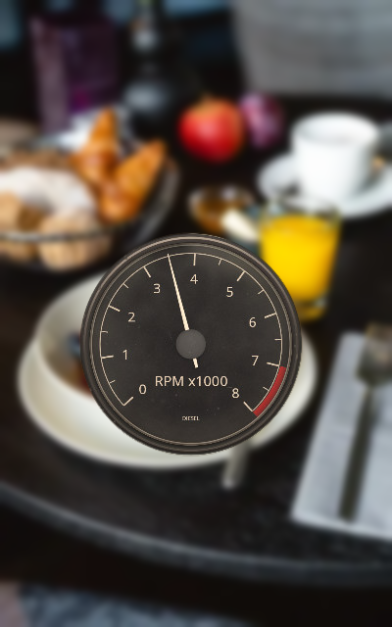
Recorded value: 3500 rpm
